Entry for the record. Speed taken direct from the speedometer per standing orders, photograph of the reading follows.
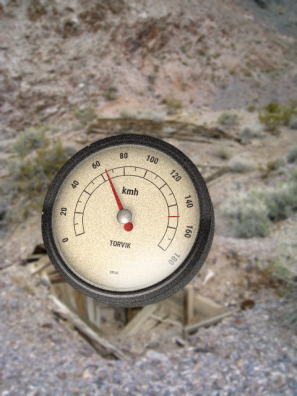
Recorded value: 65 km/h
